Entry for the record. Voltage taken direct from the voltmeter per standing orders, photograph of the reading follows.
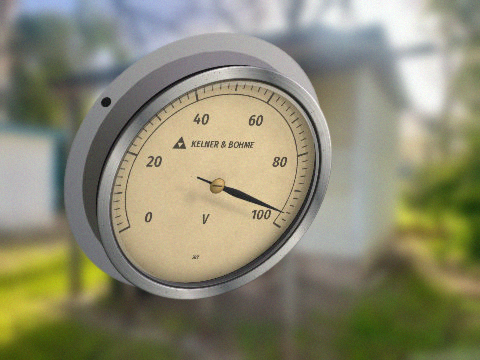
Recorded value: 96 V
